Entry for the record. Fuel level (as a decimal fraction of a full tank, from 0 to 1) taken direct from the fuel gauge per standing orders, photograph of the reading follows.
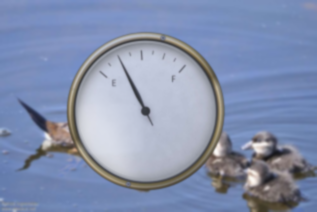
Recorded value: 0.25
